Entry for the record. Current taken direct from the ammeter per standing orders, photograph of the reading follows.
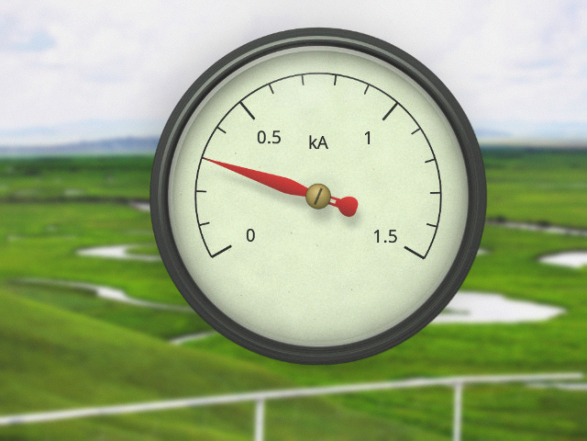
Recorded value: 0.3 kA
